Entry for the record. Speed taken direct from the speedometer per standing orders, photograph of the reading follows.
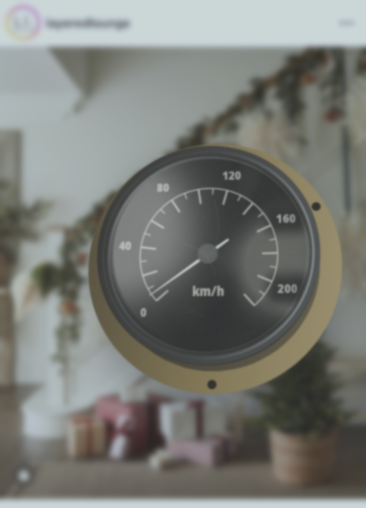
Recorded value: 5 km/h
